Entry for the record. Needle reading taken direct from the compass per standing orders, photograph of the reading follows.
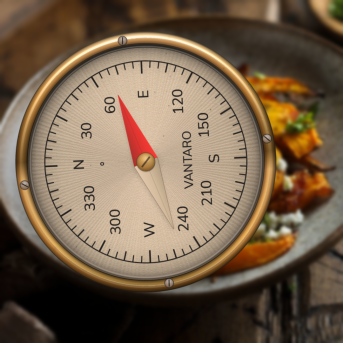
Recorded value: 70 °
